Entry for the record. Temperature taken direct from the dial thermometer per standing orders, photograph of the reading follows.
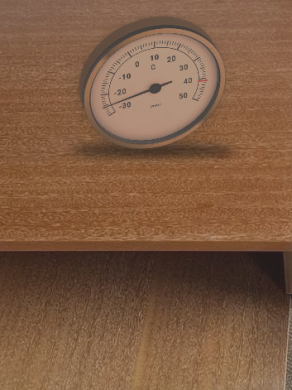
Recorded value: -25 °C
